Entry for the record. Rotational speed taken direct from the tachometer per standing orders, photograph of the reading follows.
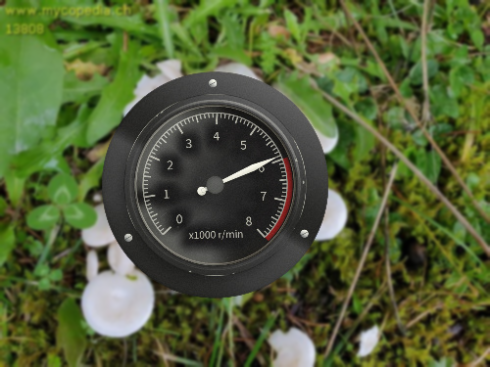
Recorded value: 5900 rpm
